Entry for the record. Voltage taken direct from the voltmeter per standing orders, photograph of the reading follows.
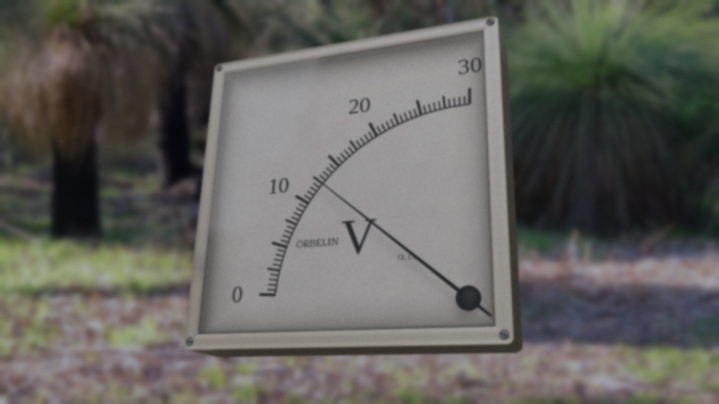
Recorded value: 12.5 V
